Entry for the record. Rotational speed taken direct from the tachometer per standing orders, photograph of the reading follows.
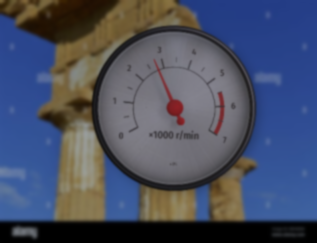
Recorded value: 2750 rpm
